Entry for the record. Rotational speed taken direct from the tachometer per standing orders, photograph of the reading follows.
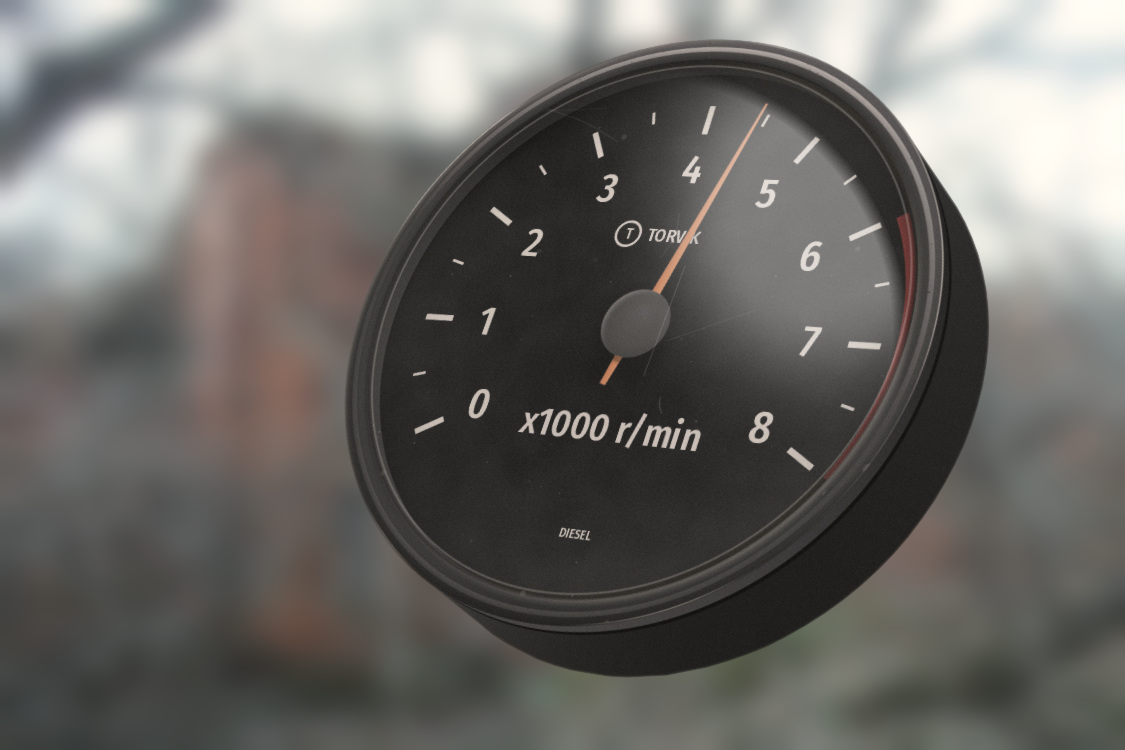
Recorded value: 4500 rpm
